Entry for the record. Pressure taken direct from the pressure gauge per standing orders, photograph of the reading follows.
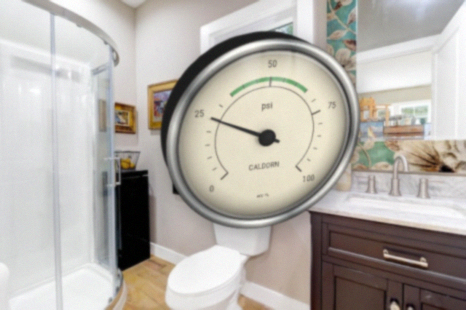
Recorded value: 25 psi
